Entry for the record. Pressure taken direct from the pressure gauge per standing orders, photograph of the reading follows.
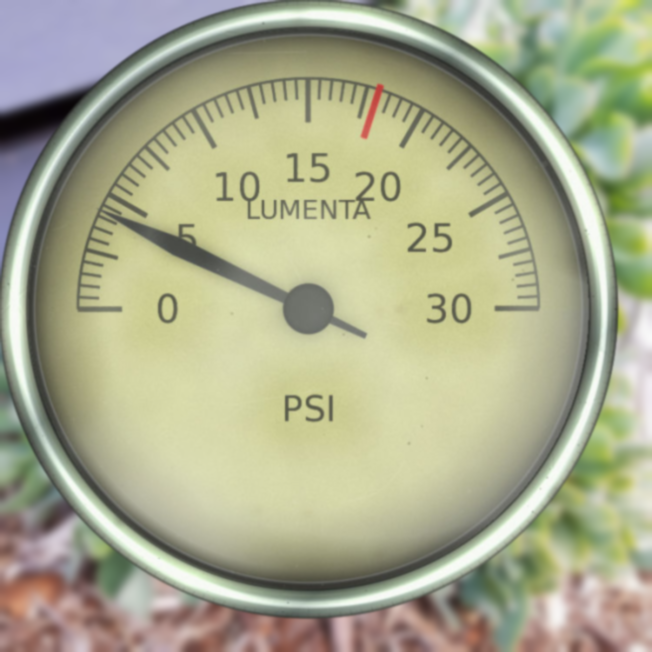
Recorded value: 4.25 psi
